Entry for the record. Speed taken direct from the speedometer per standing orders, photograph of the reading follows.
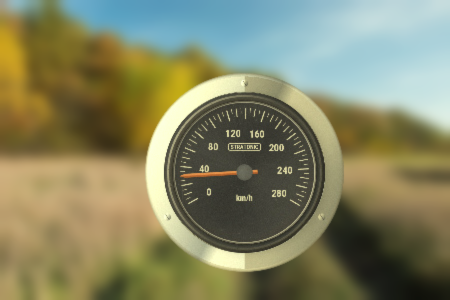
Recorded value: 30 km/h
